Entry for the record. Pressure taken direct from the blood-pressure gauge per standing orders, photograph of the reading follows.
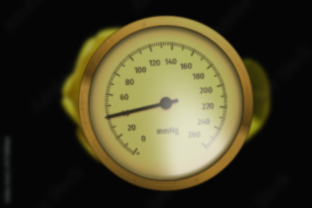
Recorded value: 40 mmHg
